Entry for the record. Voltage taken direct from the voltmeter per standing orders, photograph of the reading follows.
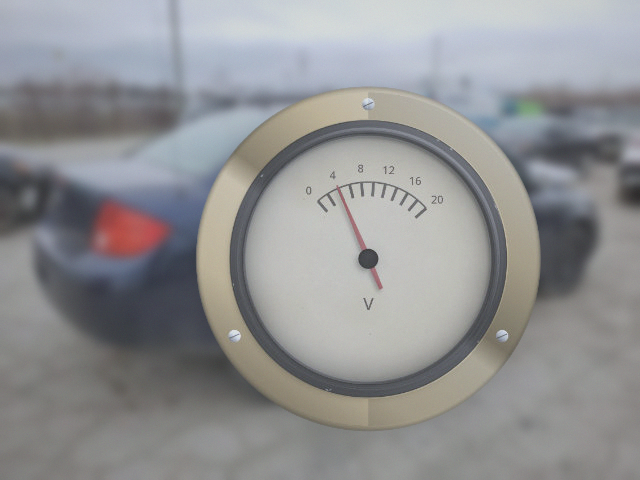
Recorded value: 4 V
